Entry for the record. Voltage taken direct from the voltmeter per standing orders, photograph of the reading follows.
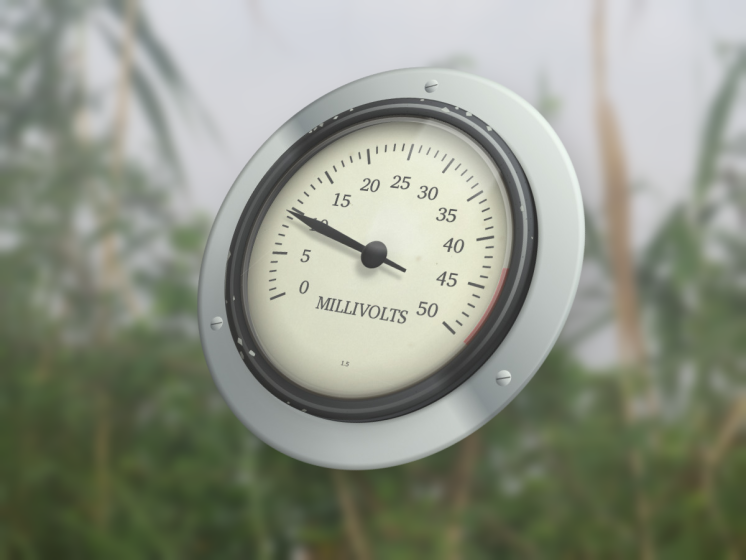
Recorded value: 9.5 mV
